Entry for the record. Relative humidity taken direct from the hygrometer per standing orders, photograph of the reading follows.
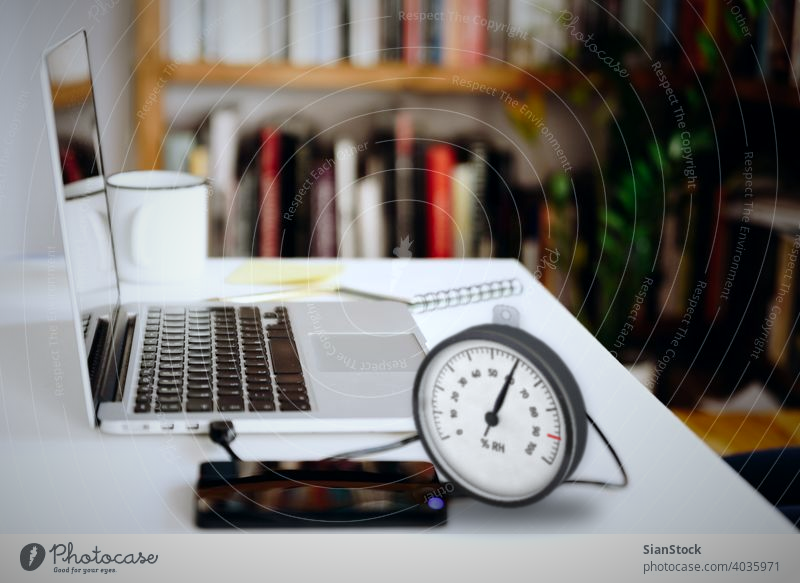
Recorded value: 60 %
